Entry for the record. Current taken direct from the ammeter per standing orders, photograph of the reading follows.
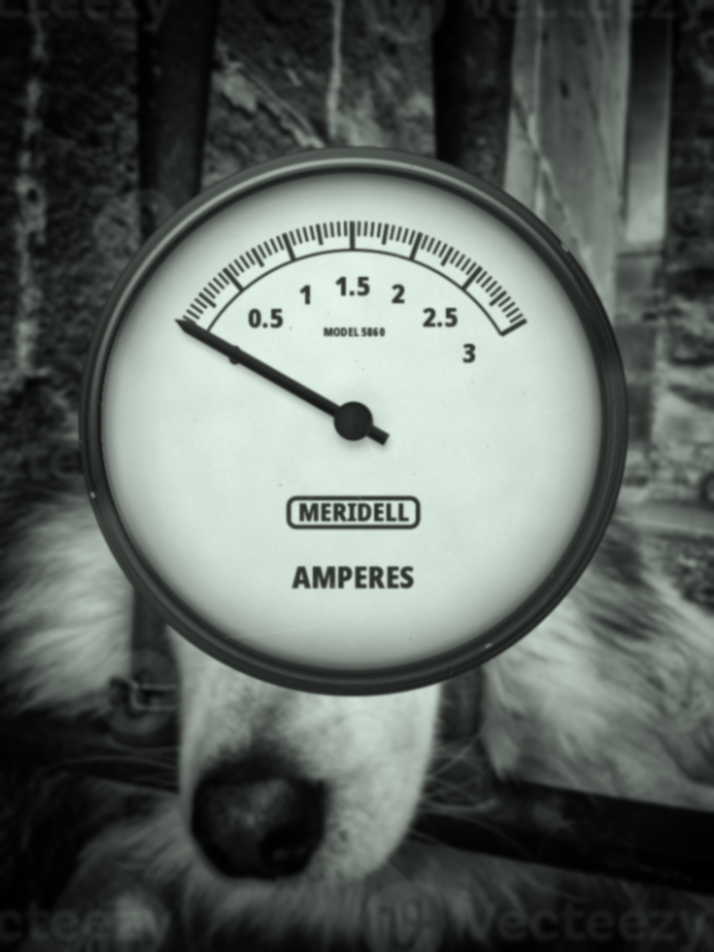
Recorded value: 0 A
